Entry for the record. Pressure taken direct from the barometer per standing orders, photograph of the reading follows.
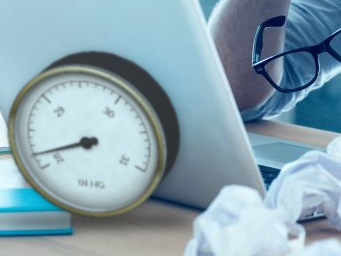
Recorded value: 28.2 inHg
